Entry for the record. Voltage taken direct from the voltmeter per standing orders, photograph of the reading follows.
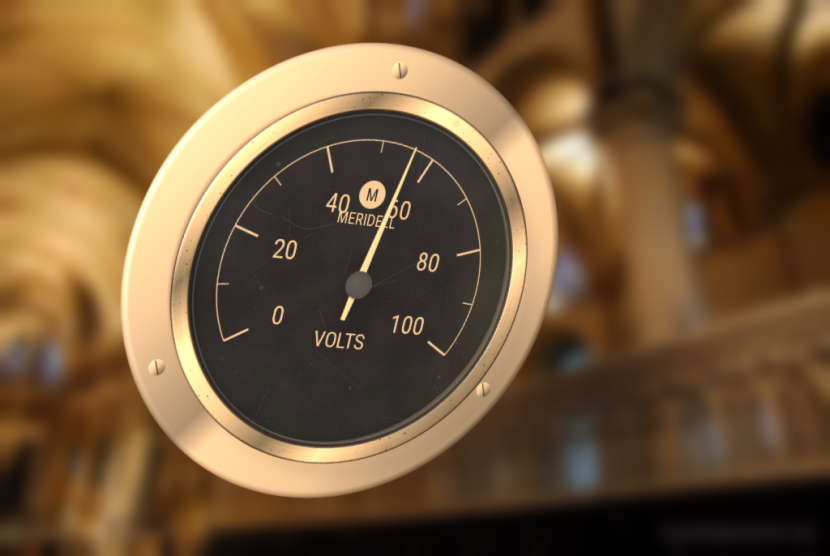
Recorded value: 55 V
